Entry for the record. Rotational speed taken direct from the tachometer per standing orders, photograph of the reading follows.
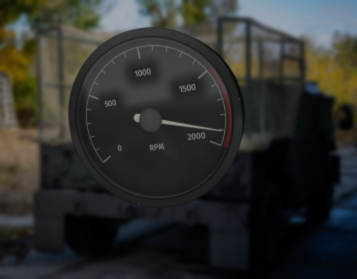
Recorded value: 1900 rpm
